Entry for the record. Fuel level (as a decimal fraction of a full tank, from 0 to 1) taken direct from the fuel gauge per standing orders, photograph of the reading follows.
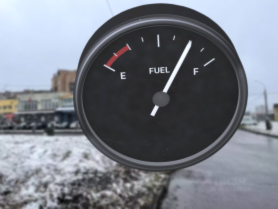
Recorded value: 0.75
